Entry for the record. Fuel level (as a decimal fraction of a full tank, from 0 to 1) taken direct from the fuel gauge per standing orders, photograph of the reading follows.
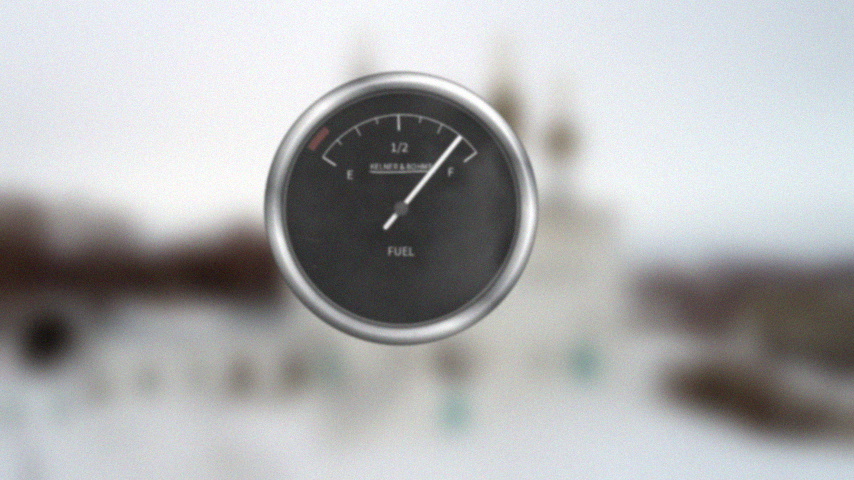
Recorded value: 0.875
